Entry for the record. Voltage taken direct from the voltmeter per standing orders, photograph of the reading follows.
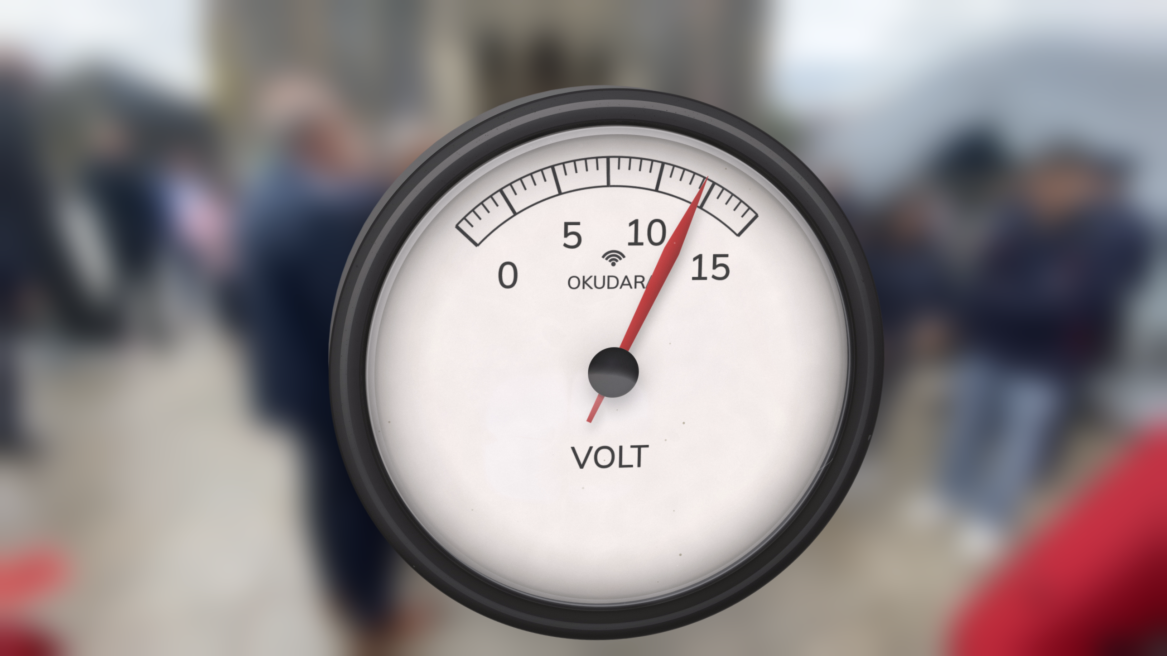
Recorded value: 12 V
